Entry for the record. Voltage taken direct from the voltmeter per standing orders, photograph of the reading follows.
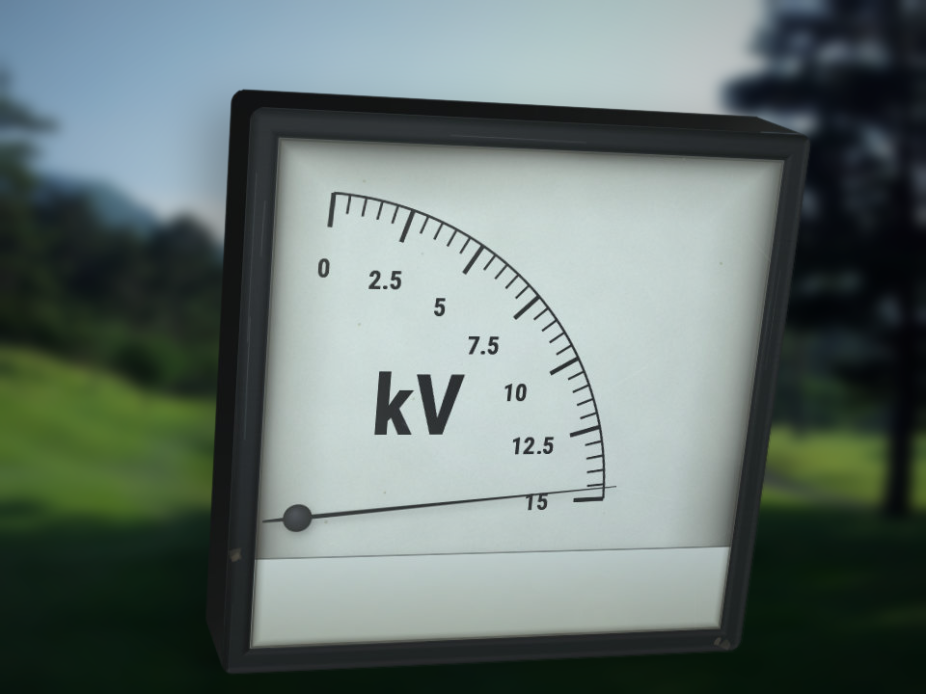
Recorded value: 14.5 kV
